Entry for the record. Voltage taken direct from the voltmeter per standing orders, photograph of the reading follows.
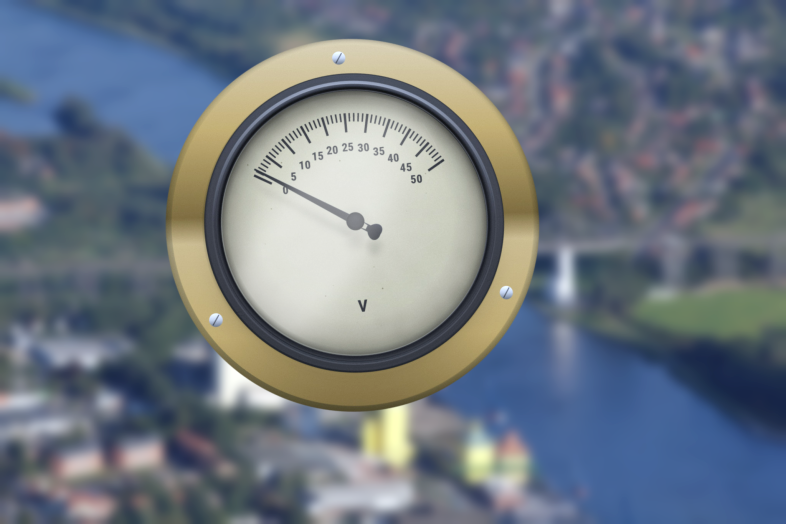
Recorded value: 1 V
